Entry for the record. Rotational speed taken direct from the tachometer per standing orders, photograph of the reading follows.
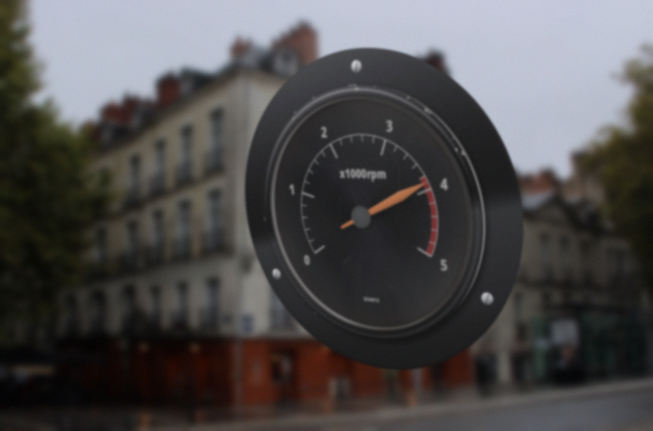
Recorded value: 3900 rpm
